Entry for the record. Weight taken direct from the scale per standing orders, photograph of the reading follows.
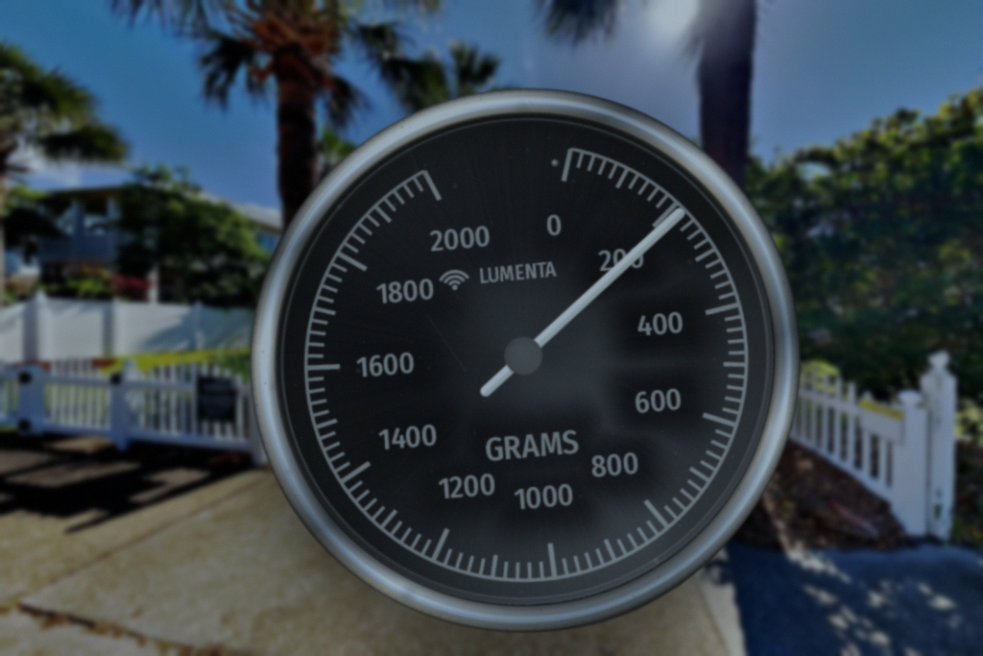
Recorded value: 220 g
